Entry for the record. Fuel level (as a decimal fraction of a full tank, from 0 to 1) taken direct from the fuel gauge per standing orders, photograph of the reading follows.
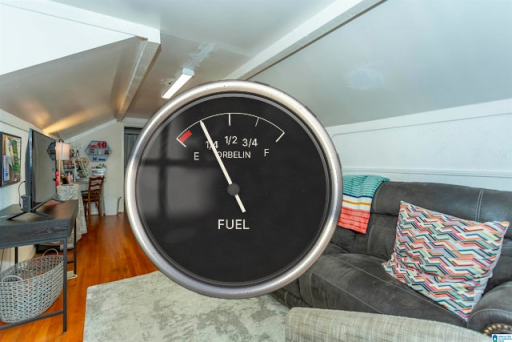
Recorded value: 0.25
